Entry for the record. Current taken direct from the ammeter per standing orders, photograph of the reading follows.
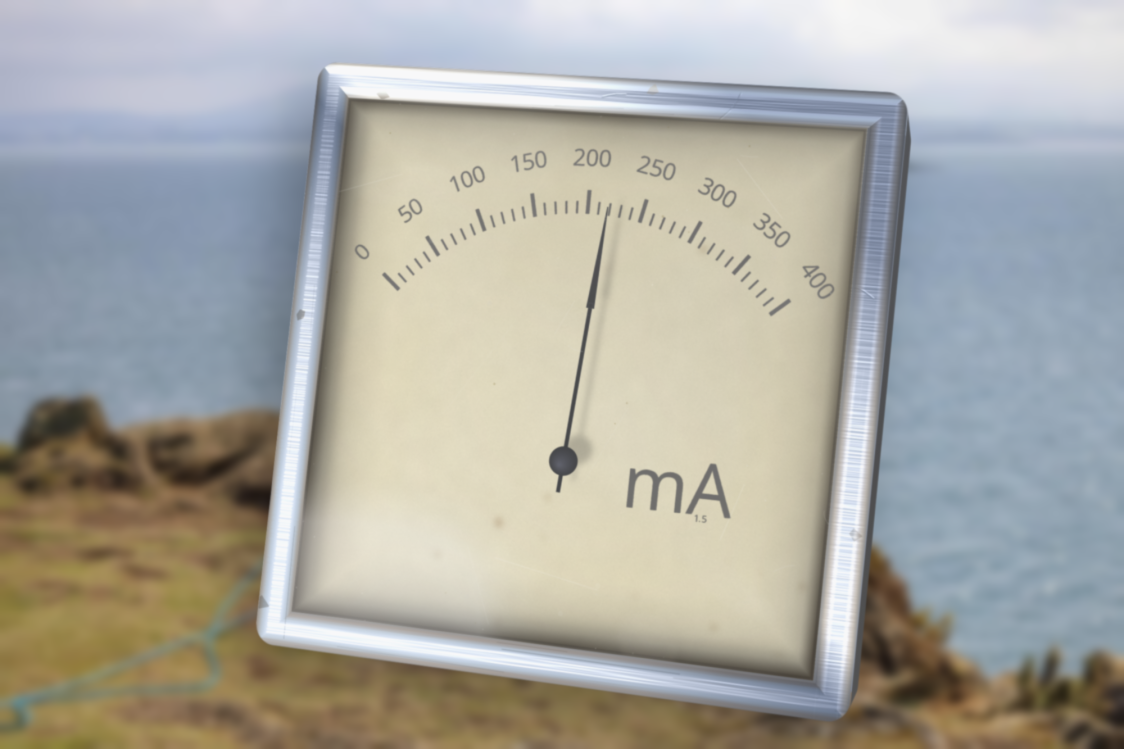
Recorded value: 220 mA
